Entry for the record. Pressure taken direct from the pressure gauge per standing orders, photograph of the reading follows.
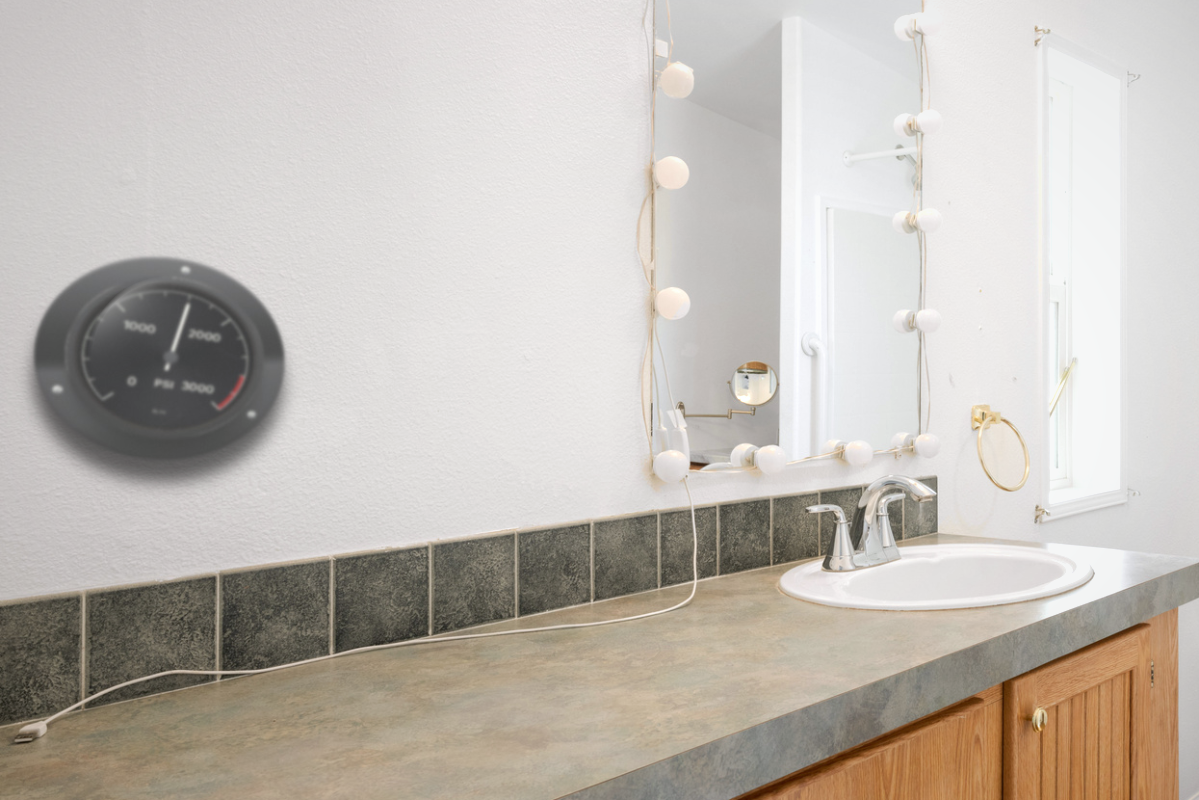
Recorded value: 1600 psi
